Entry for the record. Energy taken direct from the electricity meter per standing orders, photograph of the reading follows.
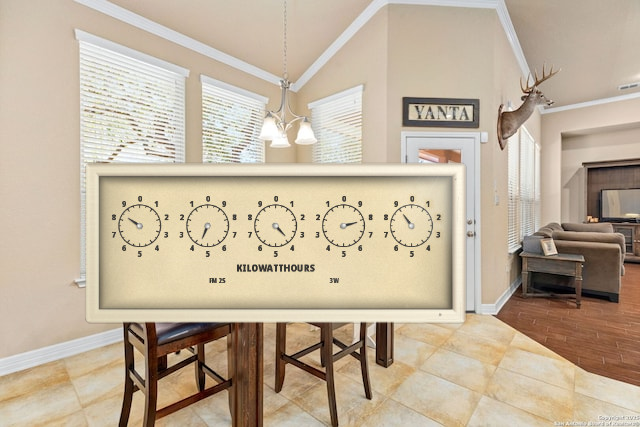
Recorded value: 84379 kWh
